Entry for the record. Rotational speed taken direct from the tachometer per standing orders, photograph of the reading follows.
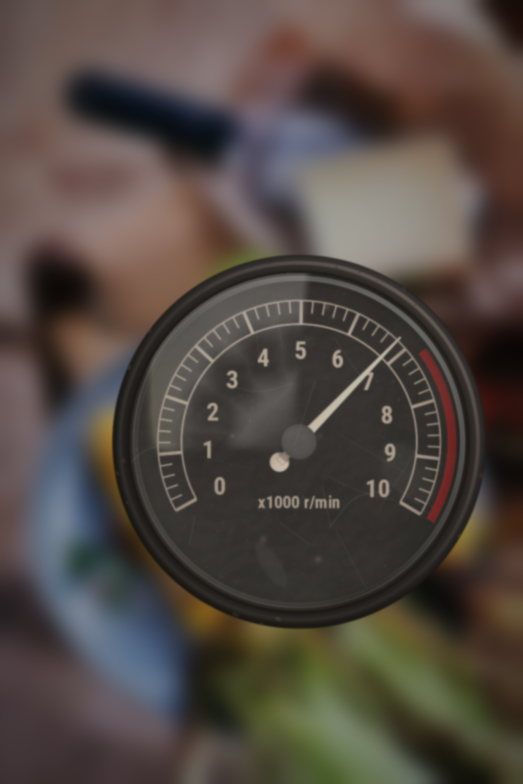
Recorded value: 6800 rpm
